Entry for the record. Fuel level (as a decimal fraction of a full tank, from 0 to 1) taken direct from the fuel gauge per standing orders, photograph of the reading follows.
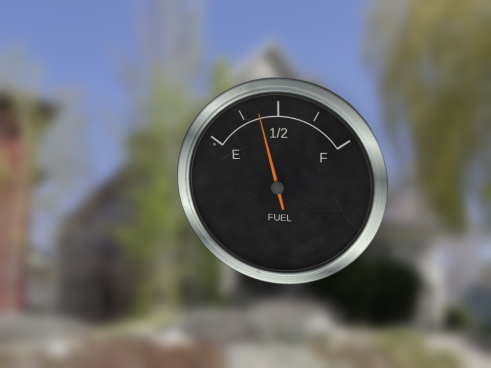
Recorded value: 0.375
